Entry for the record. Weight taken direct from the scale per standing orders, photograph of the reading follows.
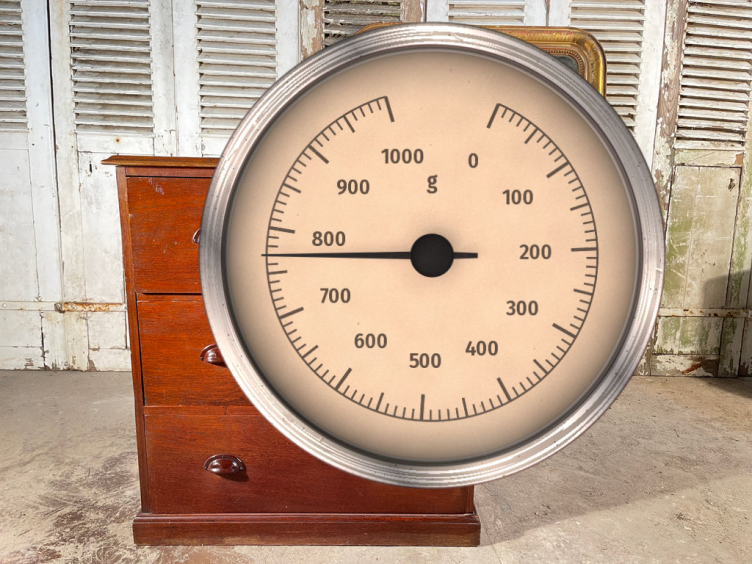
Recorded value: 770 g
